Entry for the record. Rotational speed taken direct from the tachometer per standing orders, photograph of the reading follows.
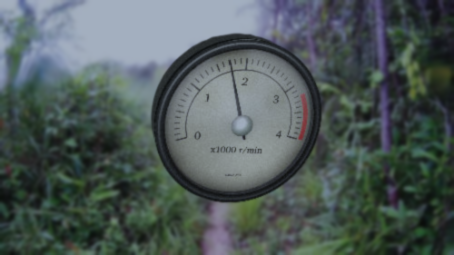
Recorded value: 1700 rpm
